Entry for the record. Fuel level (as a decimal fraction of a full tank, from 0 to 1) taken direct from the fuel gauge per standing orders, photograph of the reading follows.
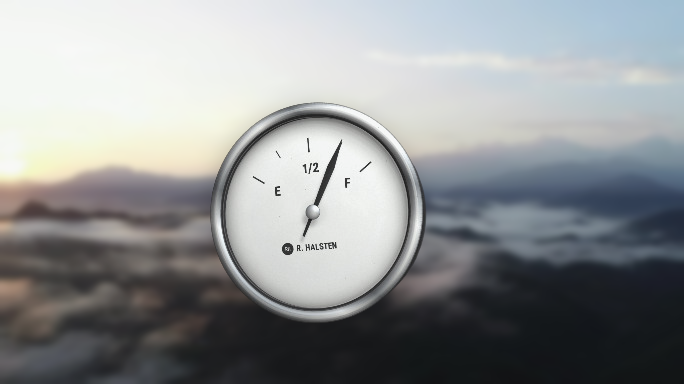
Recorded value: 0.75
